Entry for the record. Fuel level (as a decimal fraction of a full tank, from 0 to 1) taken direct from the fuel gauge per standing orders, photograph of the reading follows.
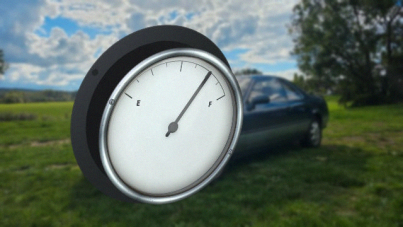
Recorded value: 0.75
